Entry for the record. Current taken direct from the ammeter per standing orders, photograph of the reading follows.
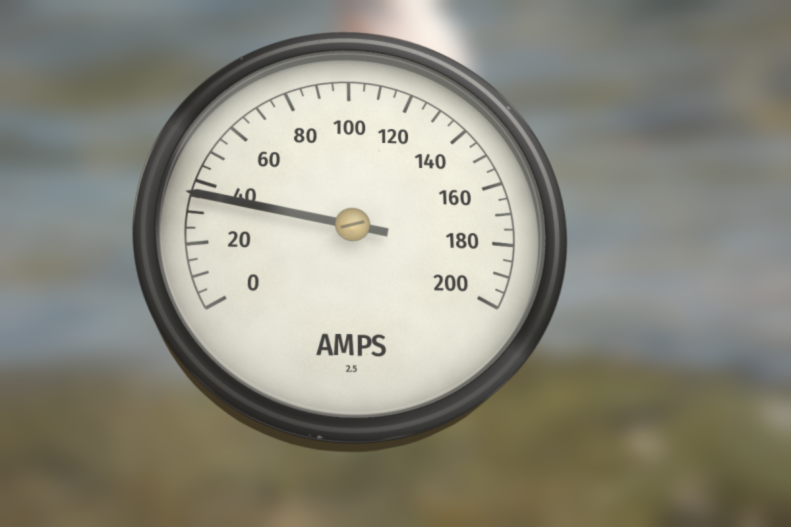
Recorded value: 35 A
